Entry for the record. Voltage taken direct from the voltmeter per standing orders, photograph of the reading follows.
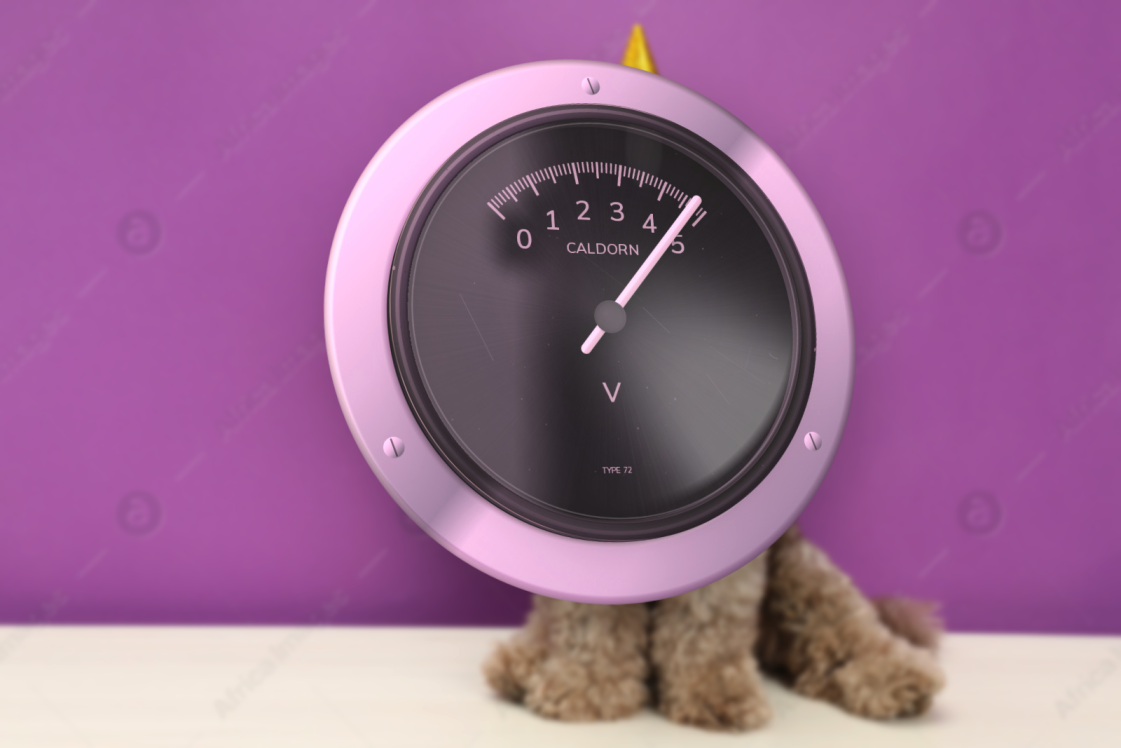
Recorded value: 4.7 V
